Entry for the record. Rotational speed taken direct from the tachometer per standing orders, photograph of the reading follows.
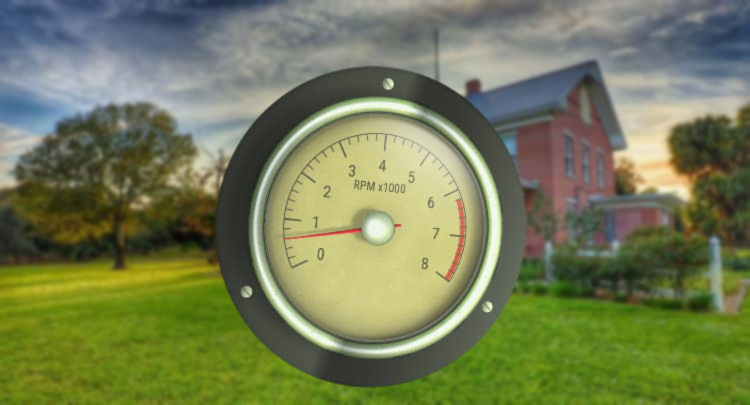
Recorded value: 600 rpm
